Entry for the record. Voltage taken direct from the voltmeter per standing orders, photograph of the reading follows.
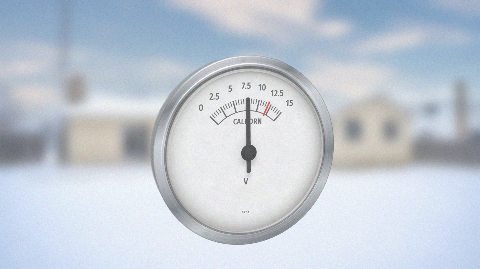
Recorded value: 7.5 V
